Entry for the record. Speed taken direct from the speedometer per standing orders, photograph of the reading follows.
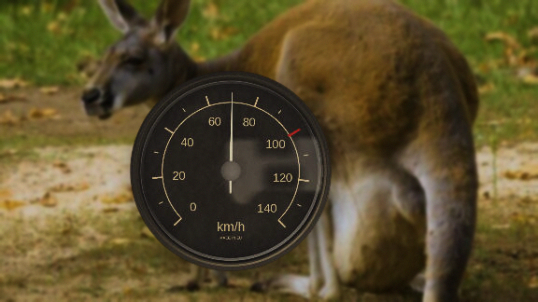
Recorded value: 70 km/h
